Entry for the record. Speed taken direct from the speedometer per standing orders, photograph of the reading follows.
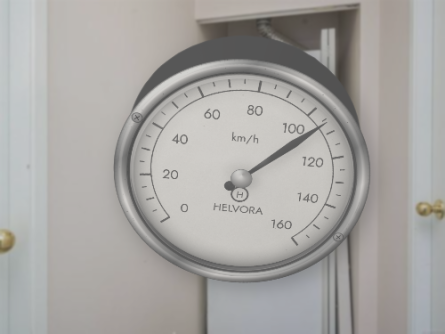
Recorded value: 105 km/h
